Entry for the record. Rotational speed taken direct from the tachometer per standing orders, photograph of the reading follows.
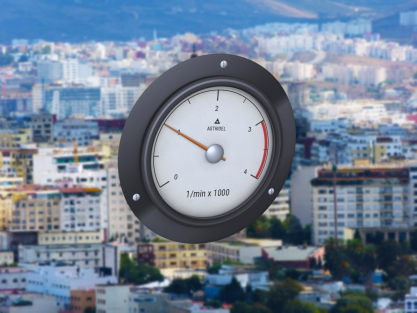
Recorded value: 1000 rpm
